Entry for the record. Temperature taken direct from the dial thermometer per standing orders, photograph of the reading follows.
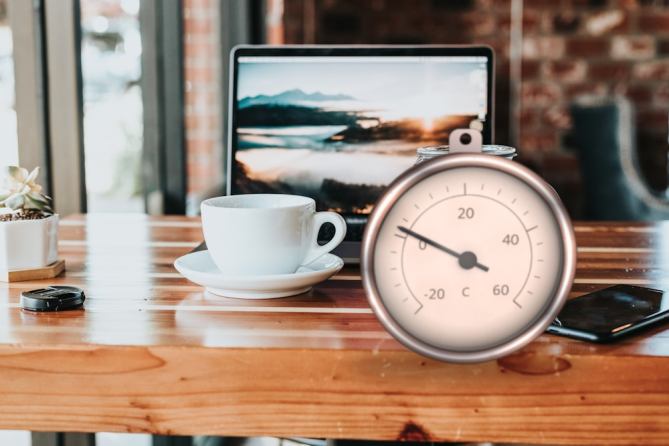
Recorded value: 2 °C
